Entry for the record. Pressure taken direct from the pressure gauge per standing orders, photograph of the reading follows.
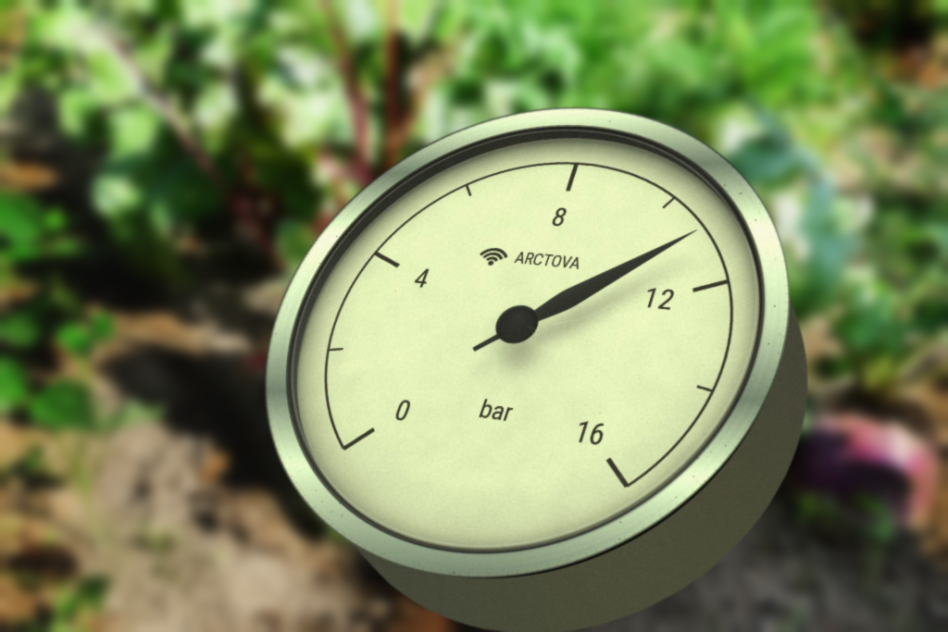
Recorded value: 11 bar
